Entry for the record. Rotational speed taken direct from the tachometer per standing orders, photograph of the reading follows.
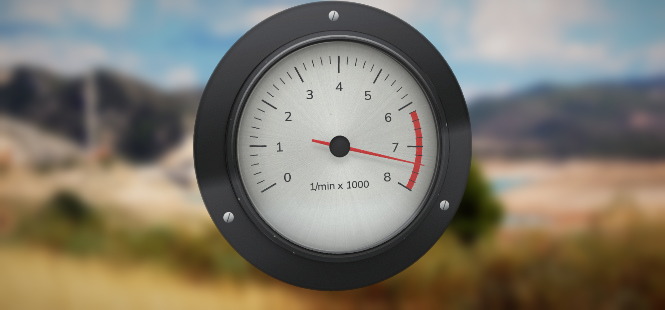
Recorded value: 7400 rpm
